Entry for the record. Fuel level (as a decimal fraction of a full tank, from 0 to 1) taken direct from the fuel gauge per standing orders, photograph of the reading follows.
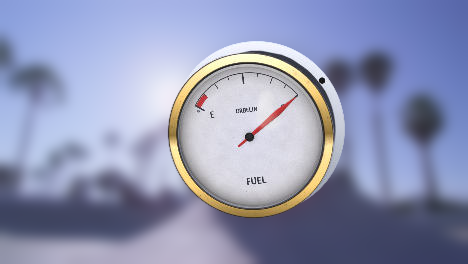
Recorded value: 1
